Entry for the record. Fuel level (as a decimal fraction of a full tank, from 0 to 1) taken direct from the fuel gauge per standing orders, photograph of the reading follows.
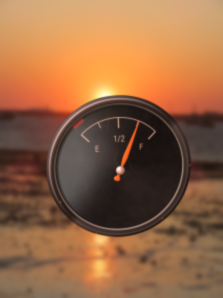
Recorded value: 0.75
